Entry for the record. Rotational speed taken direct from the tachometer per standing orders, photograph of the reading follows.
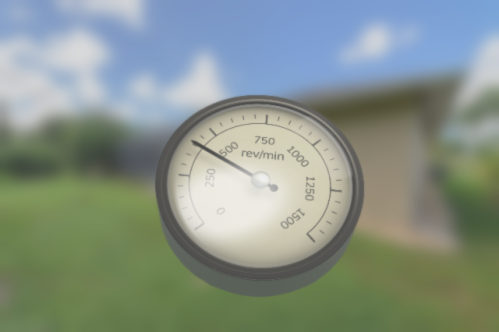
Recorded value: 400 rpm
